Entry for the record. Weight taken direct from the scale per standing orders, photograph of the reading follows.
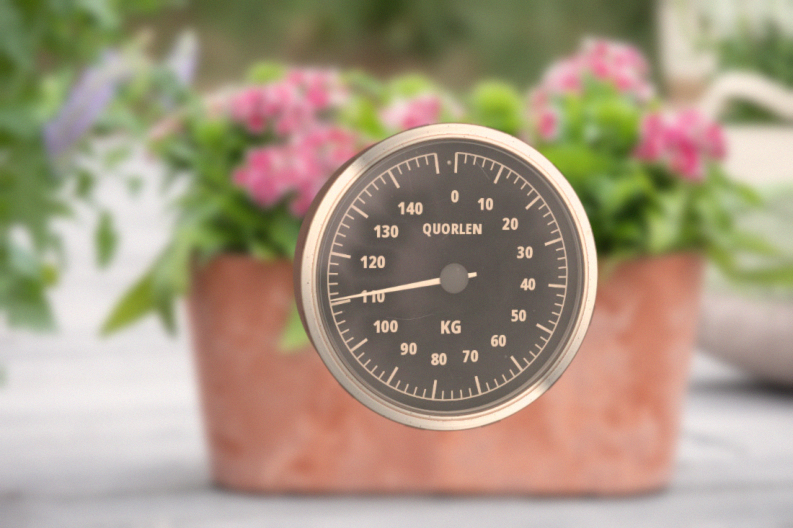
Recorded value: 111 kg
